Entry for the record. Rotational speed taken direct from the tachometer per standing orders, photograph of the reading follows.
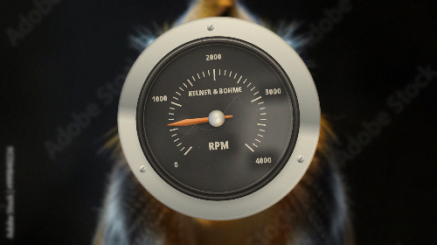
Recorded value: 600 rpm
